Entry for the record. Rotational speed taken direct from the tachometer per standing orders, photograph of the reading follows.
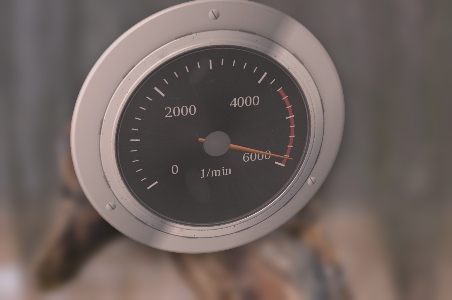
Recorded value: 5800 rpm
